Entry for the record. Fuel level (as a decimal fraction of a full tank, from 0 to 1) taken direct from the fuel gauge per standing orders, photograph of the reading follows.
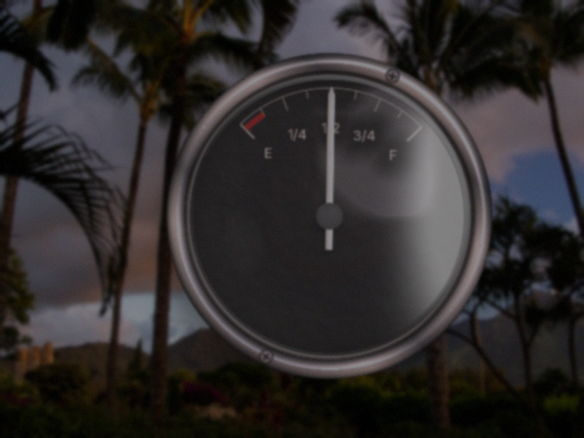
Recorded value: 0.5
